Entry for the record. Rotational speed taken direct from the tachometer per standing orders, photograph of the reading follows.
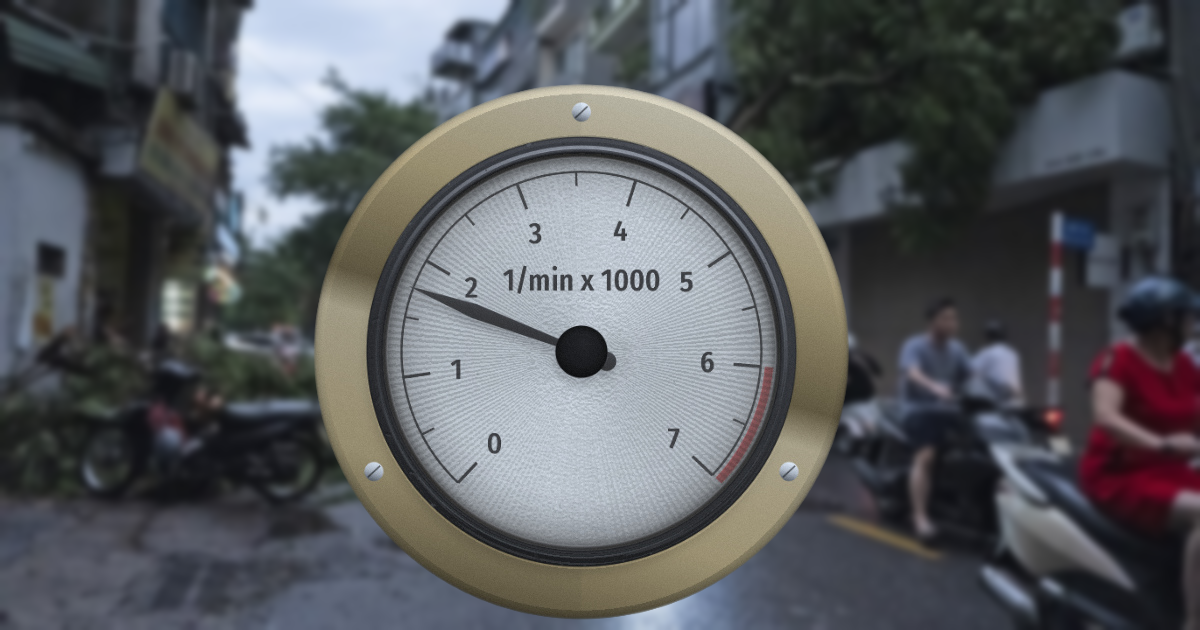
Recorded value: 1750 rpm
